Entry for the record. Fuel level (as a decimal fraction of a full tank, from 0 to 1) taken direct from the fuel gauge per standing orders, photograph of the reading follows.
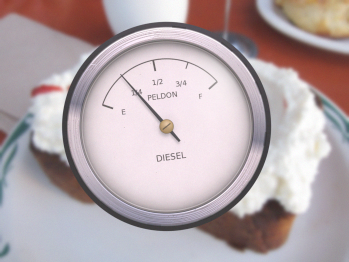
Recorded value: 0.25
